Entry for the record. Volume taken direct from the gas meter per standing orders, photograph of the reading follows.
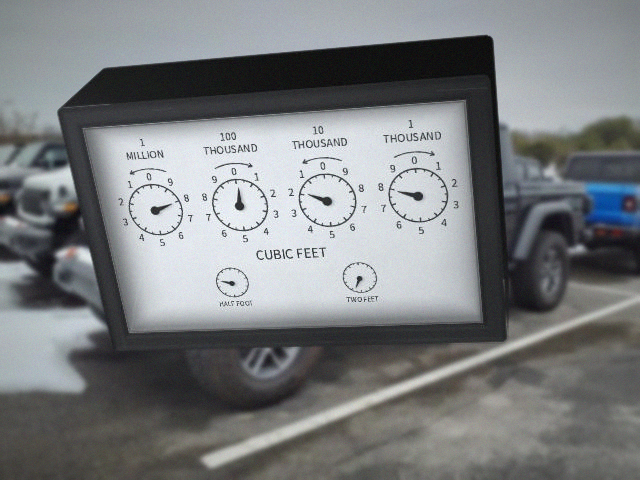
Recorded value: 801800 ft³
